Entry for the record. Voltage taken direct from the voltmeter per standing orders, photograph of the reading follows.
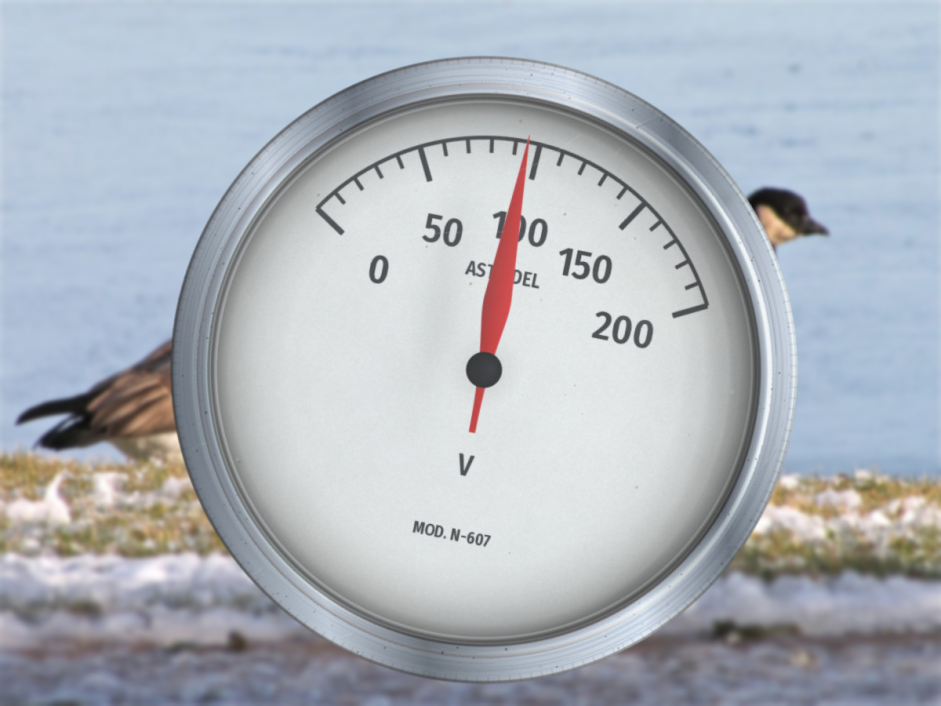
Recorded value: 95 V
